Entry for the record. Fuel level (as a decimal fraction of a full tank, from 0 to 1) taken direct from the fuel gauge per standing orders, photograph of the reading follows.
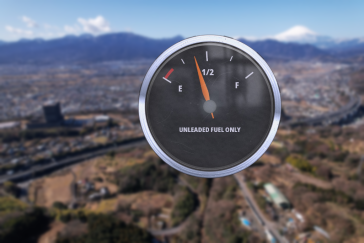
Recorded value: 0.375
